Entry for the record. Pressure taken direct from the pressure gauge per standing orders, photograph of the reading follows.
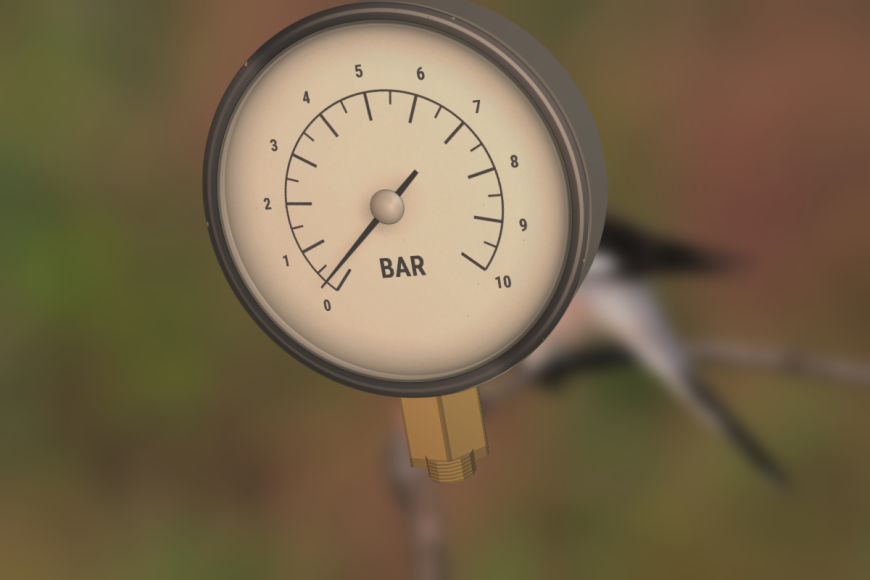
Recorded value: 0.25 bar
